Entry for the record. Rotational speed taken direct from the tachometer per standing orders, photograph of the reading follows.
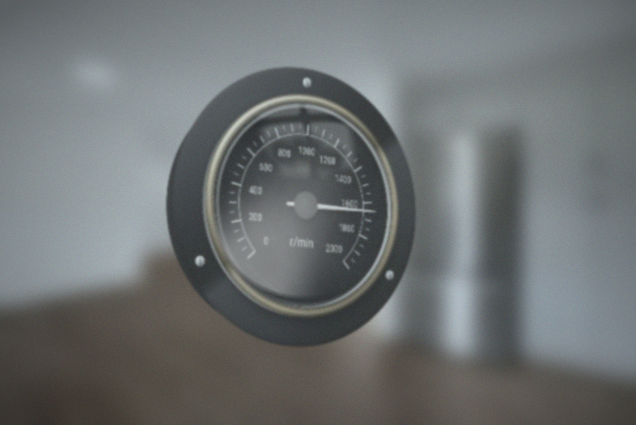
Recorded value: 1650 rpm
